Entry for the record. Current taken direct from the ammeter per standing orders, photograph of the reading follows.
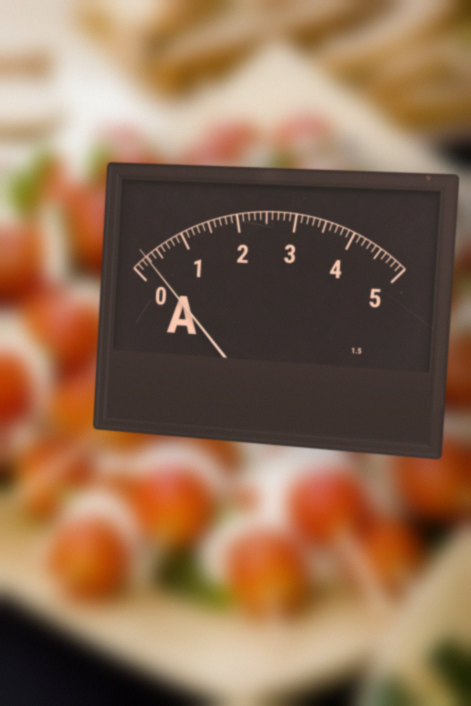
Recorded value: 0.3 A
